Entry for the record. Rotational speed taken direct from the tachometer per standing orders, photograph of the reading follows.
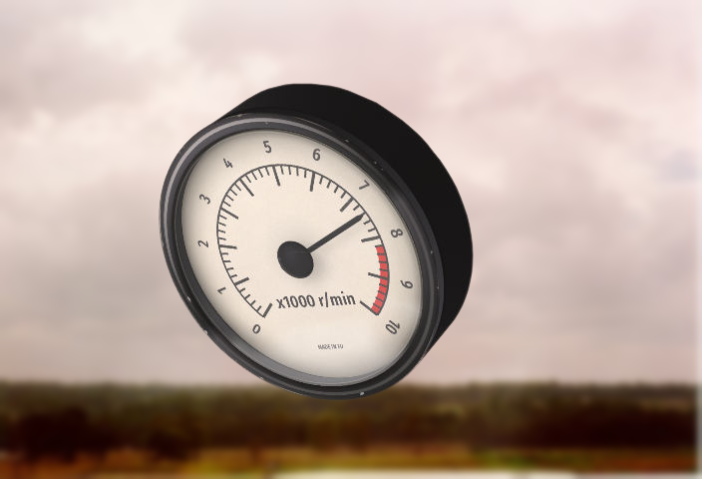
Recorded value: 7400 rpm
